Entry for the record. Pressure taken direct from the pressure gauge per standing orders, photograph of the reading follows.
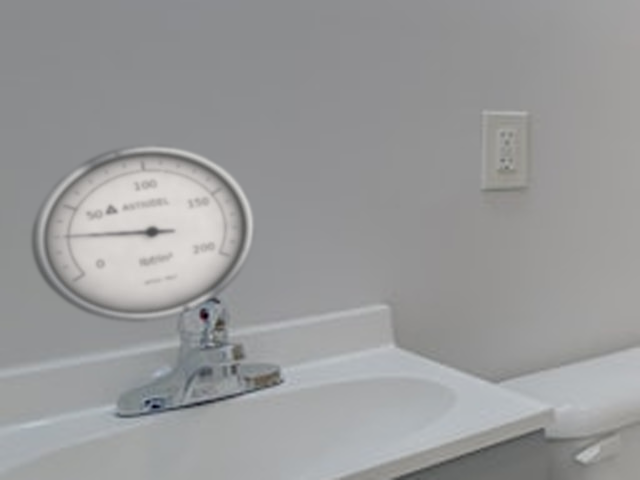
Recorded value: 30 psi
